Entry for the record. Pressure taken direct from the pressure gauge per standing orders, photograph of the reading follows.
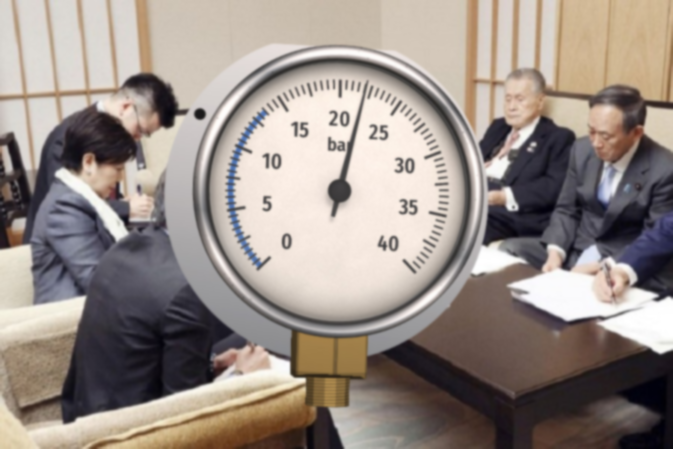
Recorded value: 22 bar
